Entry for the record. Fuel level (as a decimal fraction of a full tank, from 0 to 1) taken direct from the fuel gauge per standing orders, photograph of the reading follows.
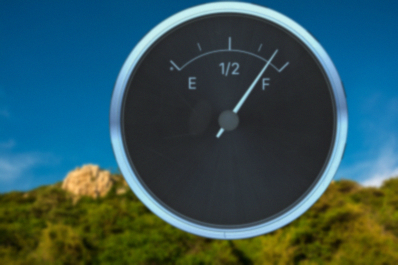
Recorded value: 0.875
